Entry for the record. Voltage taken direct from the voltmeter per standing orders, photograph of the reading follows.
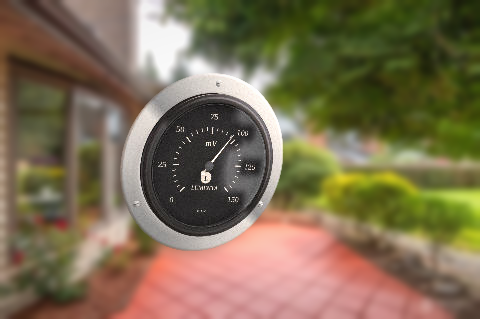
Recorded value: 95 mV
